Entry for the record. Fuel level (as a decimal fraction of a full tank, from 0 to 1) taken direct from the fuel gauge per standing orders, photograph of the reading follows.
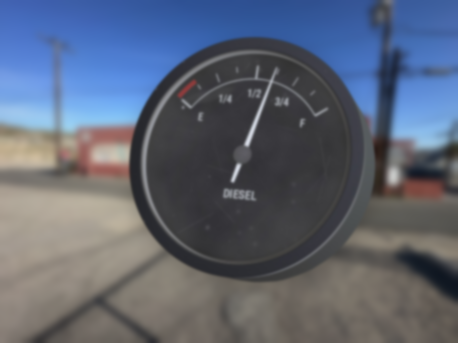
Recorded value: 0.625
